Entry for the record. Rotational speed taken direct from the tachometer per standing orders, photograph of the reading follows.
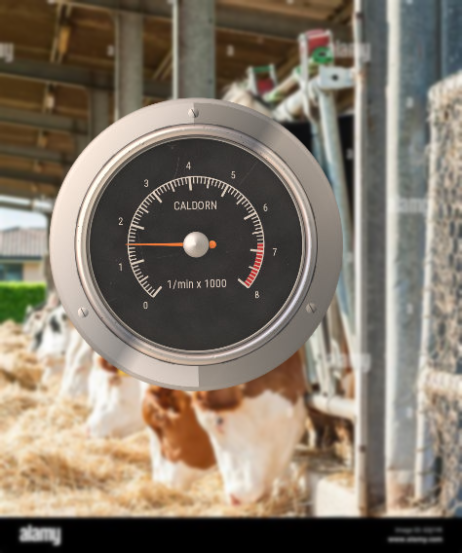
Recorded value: 1500 rpm
